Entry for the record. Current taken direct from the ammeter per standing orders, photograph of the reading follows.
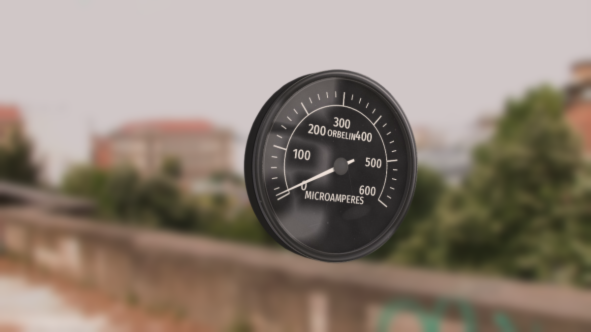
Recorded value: 10 µA
